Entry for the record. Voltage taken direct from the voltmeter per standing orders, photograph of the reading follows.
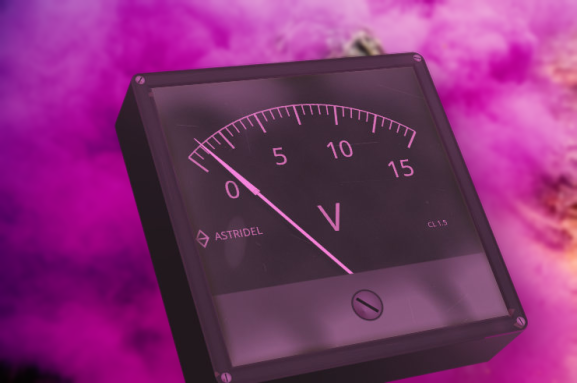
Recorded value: 1 V
